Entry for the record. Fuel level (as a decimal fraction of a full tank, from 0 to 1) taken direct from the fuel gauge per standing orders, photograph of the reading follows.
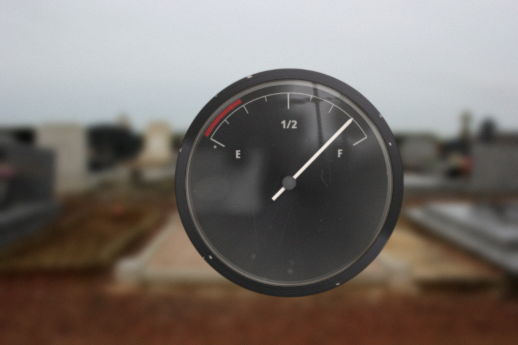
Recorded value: 0.875
